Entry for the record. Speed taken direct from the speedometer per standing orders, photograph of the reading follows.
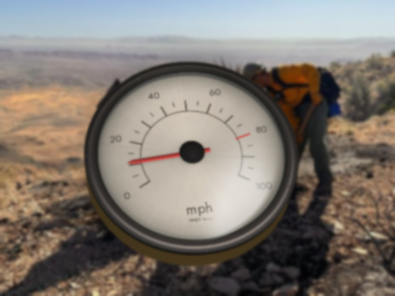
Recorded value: 10 mph
